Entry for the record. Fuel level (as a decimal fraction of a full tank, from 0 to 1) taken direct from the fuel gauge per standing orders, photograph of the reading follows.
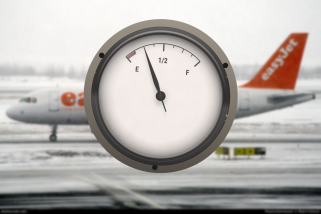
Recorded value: 0.25
